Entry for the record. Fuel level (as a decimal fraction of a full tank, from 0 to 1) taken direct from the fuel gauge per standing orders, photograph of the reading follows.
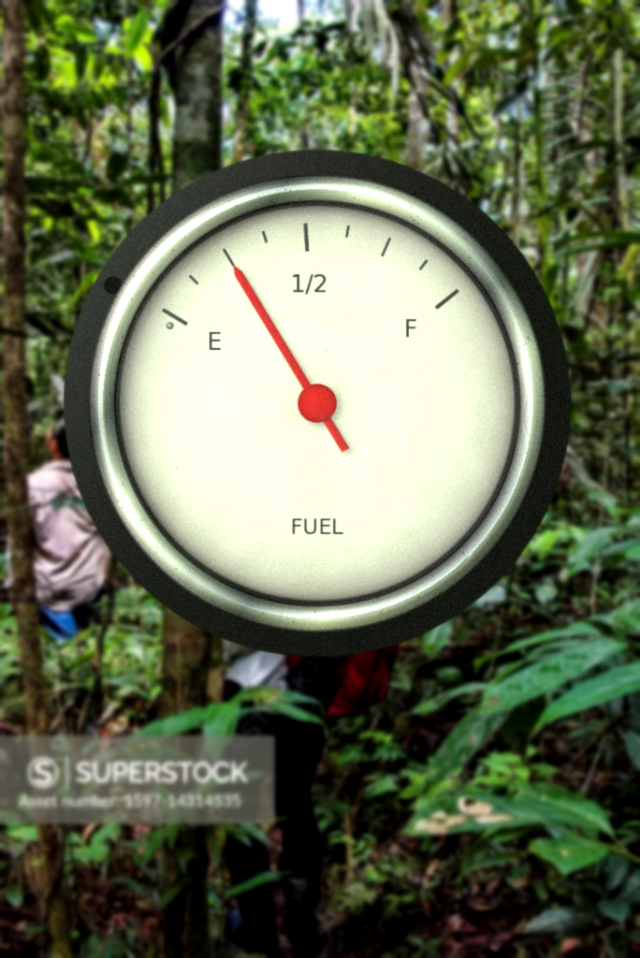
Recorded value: 0.25
